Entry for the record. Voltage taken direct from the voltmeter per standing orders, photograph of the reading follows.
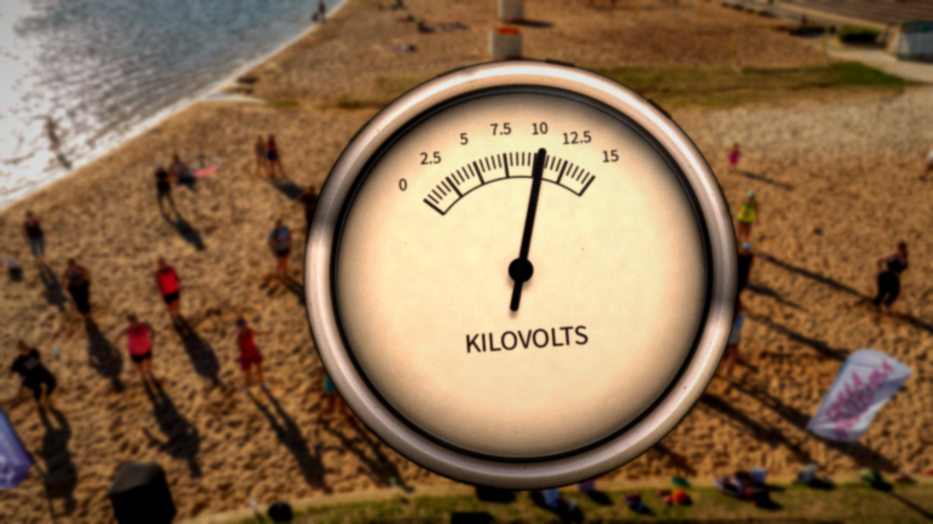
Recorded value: 10.5 kV
